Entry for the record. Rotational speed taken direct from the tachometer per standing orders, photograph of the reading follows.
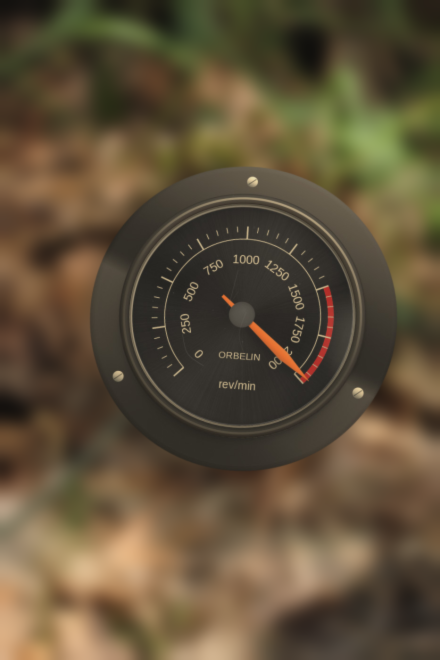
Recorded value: 1975 rpm
